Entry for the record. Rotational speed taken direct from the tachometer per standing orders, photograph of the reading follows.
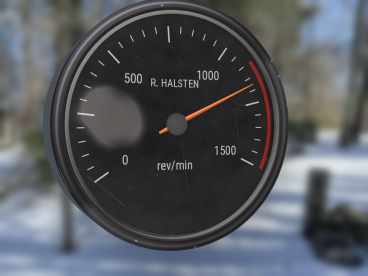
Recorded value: 1175 rpm
